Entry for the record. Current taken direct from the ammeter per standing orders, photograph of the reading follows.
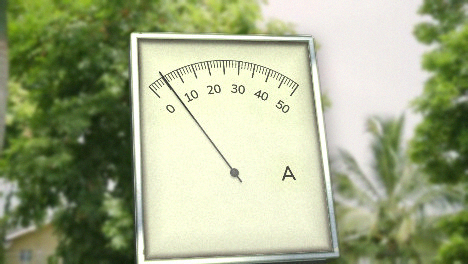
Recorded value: 5 A
